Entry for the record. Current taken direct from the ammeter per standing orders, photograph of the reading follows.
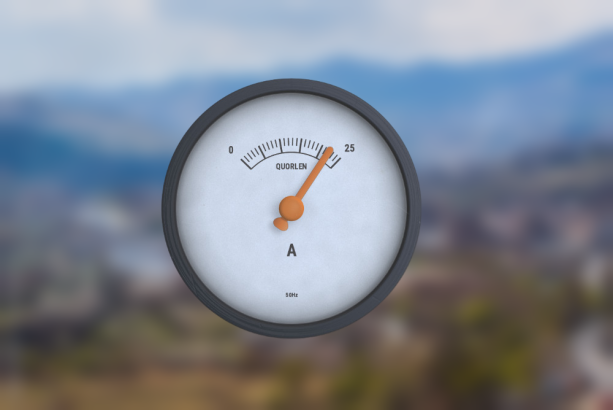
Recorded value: 22 A
